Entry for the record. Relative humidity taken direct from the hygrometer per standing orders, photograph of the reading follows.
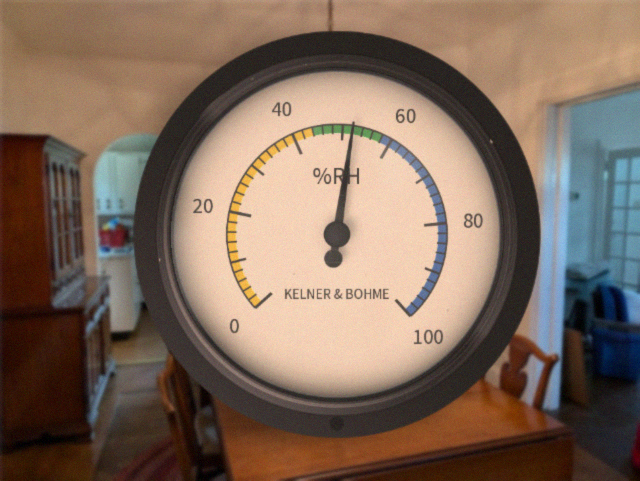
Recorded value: 52 %
